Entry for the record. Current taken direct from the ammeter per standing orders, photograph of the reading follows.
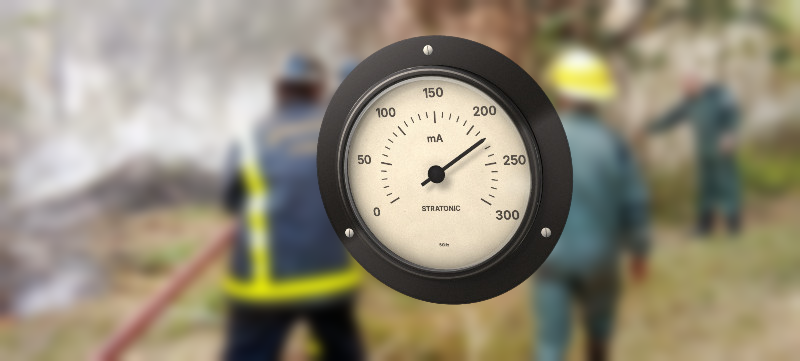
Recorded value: 220 mA
